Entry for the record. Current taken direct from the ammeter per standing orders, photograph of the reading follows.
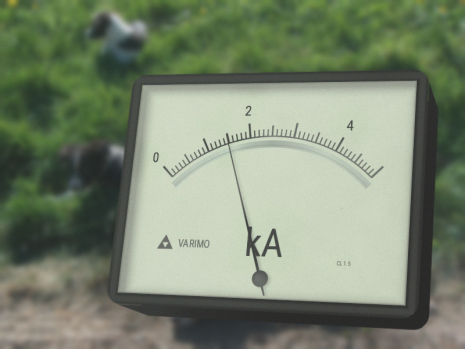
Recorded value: 1.5 kA
